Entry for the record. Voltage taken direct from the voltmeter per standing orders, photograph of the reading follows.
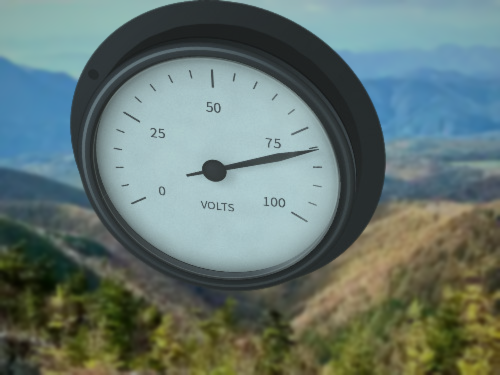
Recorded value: 80 V
